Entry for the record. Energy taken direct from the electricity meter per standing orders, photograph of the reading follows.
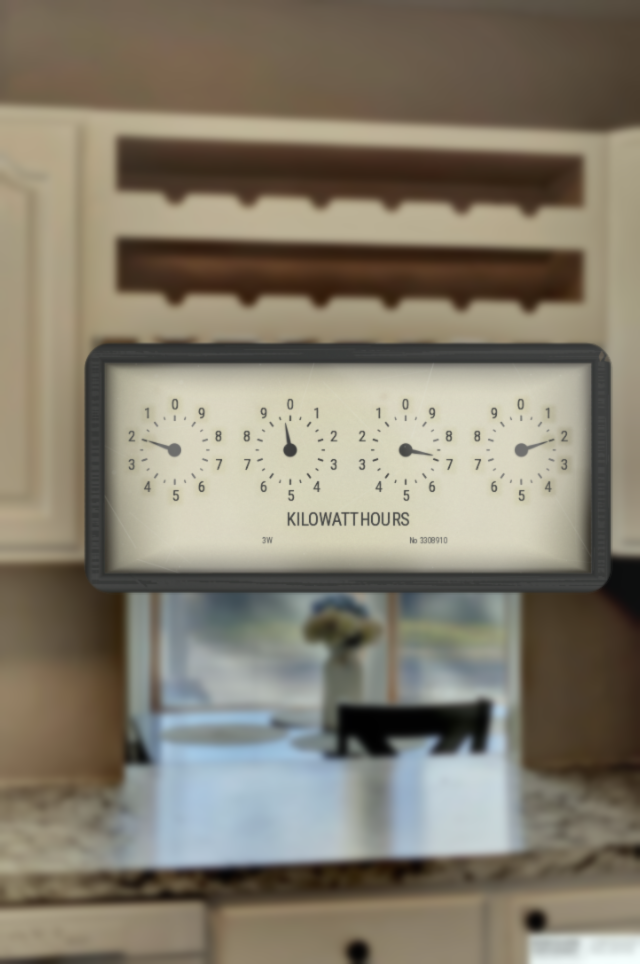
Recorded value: 1972 kWh
